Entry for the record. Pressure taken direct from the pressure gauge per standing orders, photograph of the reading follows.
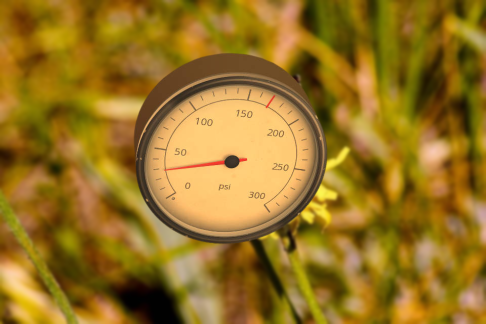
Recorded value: 30 psi
